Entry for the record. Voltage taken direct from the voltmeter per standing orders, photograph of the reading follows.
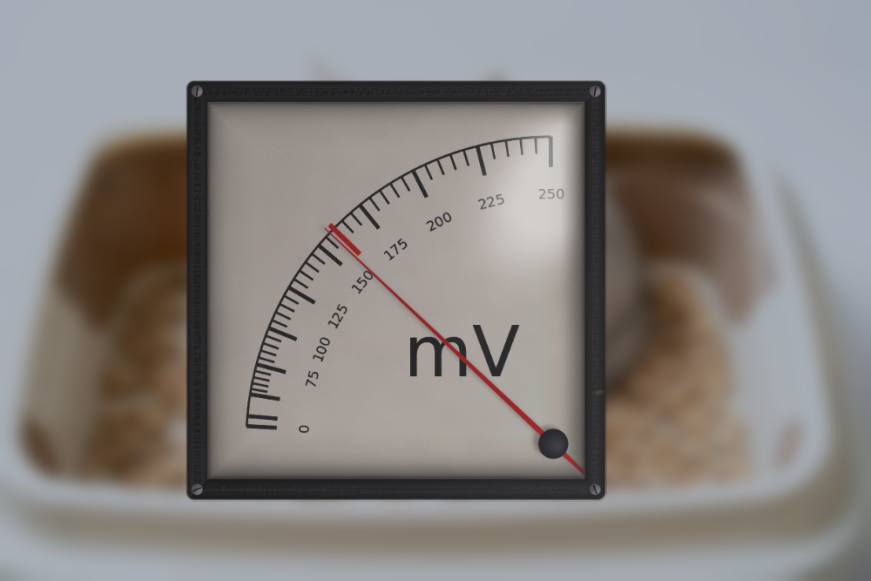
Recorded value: 157.5 mV
